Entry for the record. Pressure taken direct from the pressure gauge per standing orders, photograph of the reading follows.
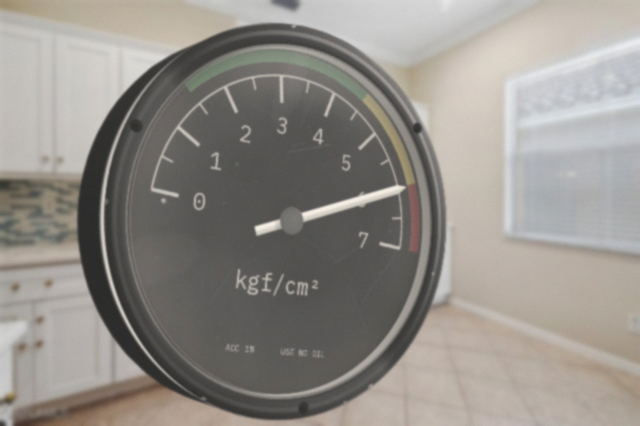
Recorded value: 6 kg/cm²
